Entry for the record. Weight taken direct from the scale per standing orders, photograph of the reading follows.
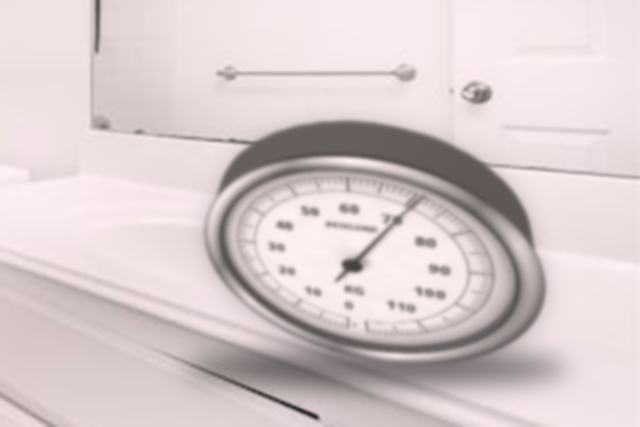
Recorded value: 70 kg
